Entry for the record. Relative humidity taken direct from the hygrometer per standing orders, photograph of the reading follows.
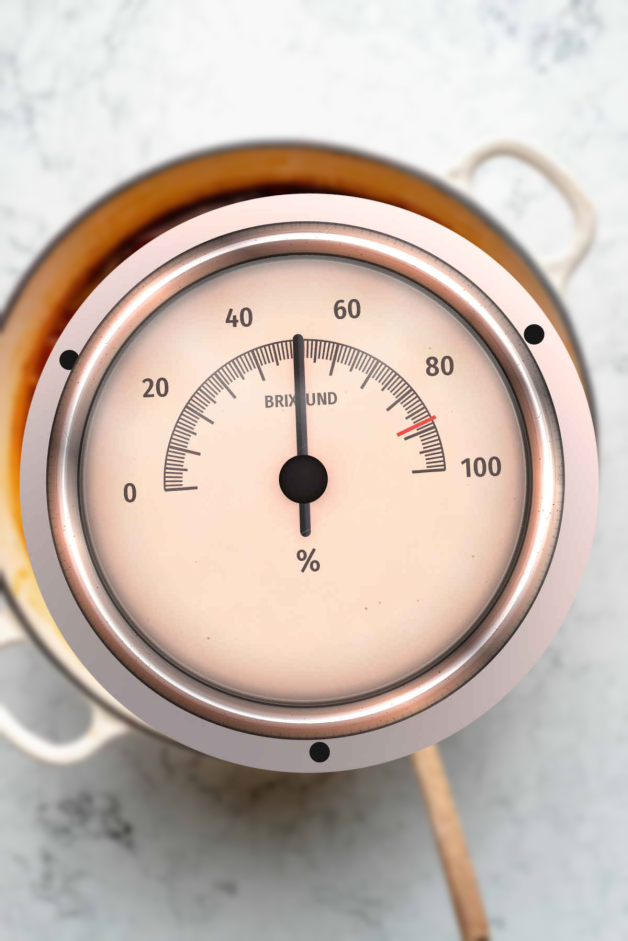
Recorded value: 51 %
